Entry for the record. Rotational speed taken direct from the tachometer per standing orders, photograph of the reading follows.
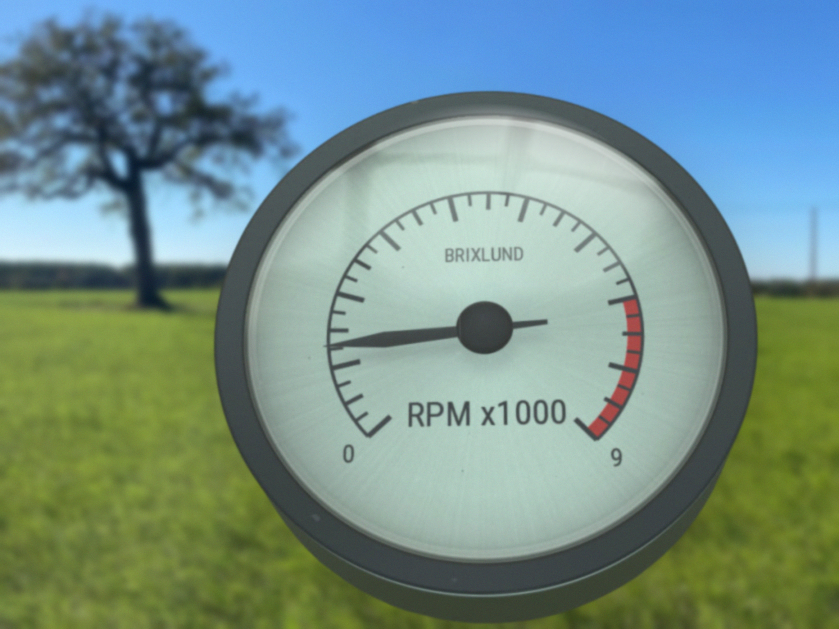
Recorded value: 1250 rpm
